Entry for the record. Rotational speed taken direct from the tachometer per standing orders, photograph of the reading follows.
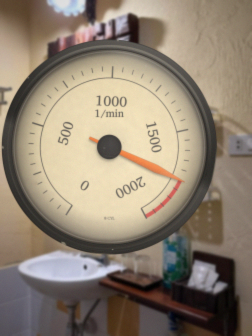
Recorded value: 1750 rpm
